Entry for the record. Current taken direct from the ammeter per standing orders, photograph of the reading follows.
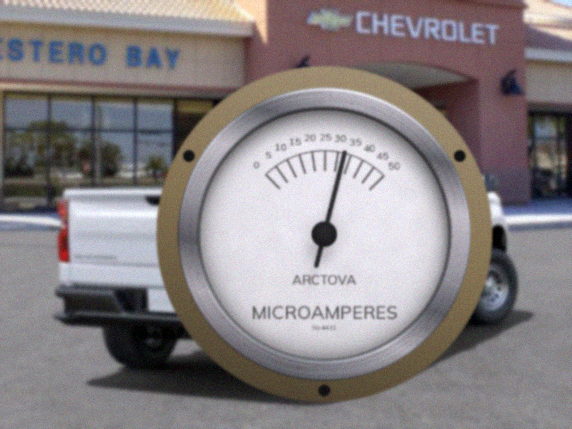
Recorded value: 32.5 µA
